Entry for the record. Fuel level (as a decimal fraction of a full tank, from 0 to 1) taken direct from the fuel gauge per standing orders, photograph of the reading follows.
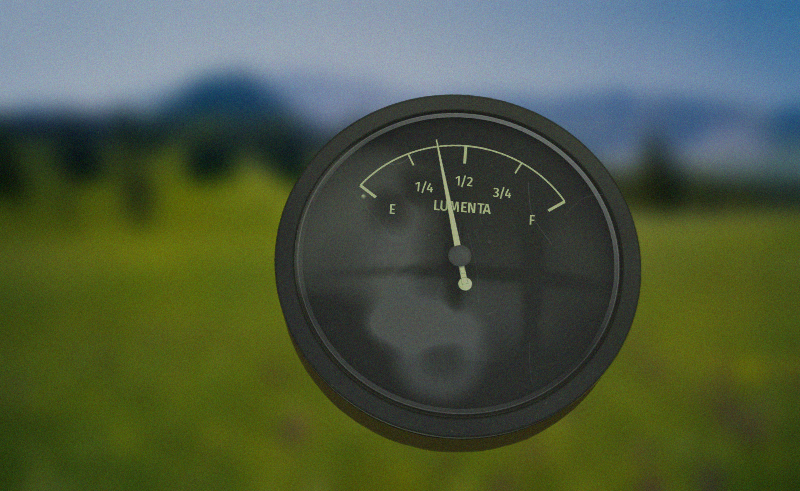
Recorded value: 0.375
